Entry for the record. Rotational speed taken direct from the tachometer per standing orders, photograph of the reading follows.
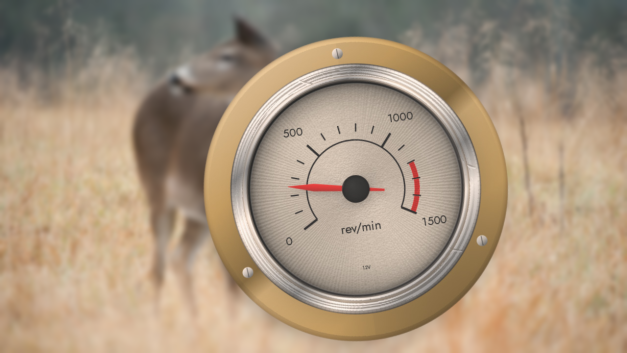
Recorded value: 250 rpm
